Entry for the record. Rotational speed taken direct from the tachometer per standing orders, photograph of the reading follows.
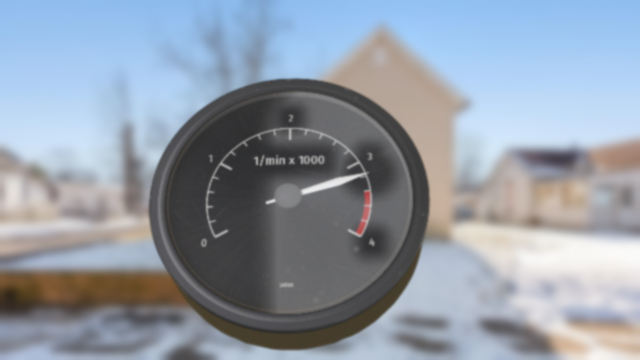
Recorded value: 3200 rpm
